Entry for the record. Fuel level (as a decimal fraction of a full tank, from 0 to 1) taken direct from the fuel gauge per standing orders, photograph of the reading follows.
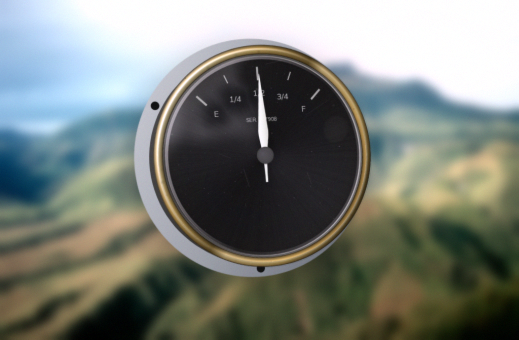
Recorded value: 0.5
